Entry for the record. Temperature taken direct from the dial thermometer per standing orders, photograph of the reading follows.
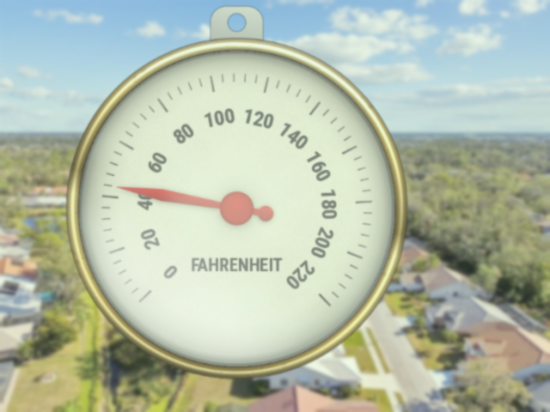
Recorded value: 44 °F
